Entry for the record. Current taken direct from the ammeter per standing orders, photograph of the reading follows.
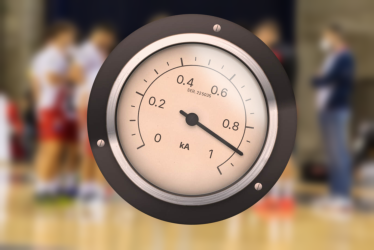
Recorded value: 0.9 kA
